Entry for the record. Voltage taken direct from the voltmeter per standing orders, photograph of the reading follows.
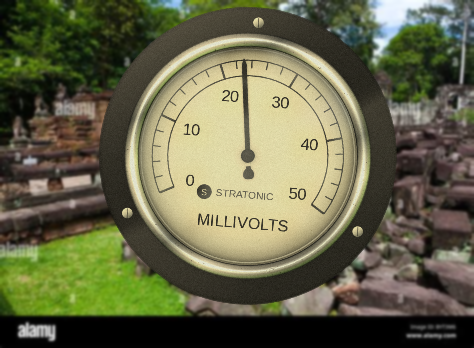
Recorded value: 23 mV
